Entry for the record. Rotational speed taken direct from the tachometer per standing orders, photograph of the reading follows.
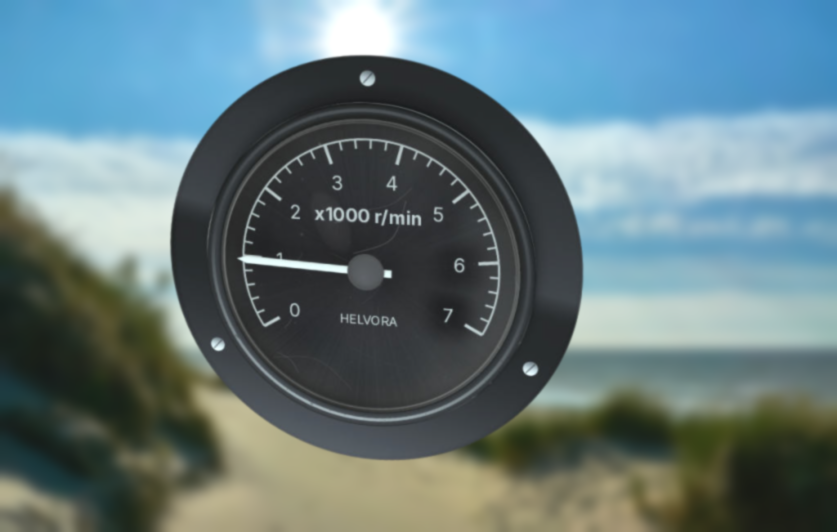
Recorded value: 1000 rpm
